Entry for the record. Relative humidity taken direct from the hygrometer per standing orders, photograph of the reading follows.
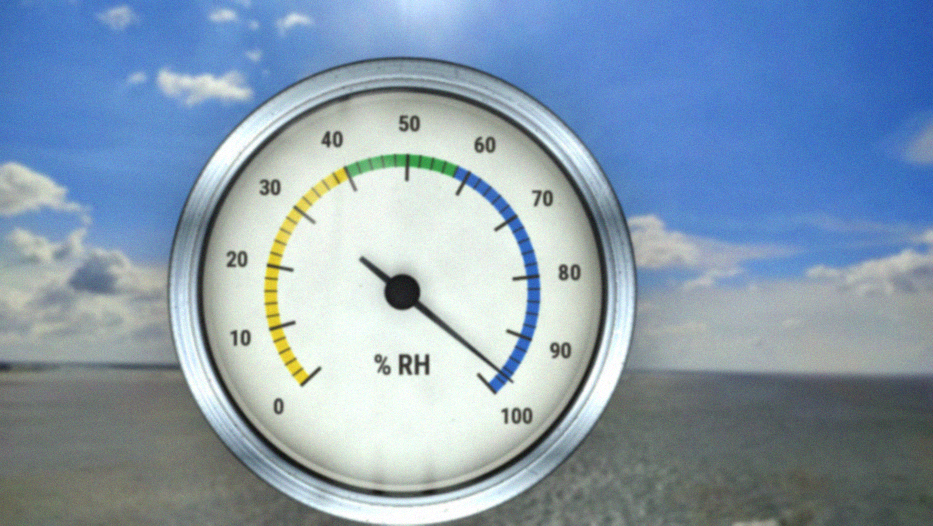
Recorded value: 97 %
